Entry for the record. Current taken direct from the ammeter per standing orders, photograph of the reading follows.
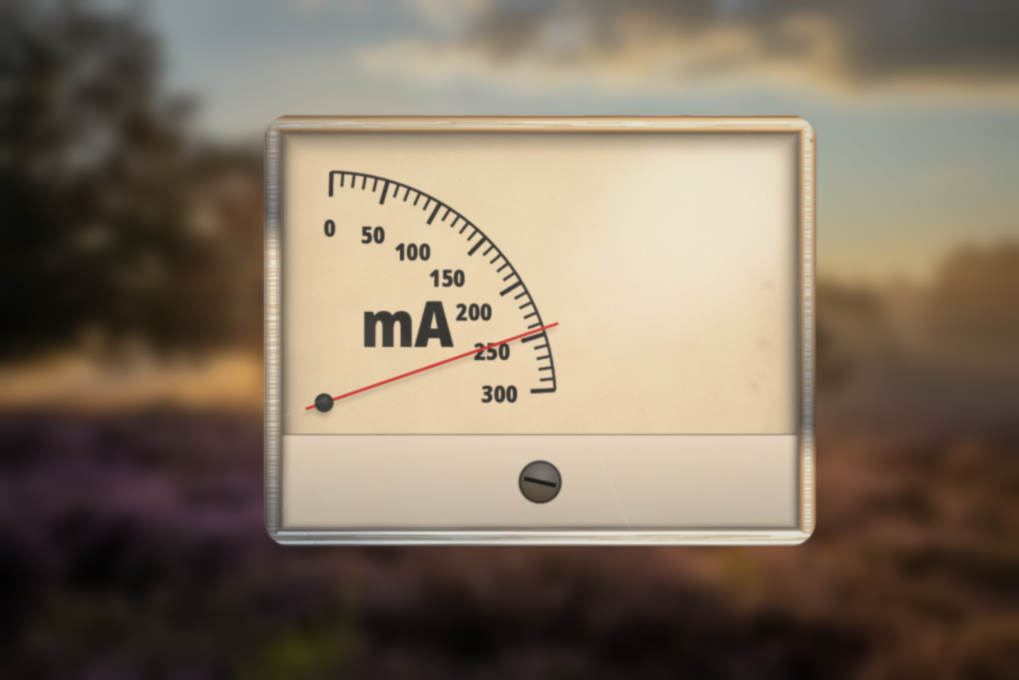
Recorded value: 245 mA
